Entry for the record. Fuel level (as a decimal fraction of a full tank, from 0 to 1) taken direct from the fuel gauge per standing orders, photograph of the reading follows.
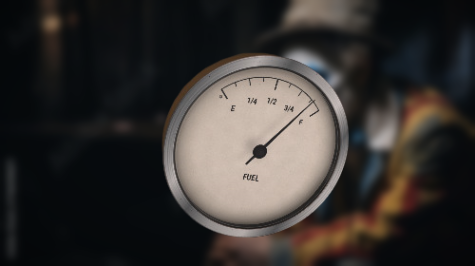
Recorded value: 0.875
